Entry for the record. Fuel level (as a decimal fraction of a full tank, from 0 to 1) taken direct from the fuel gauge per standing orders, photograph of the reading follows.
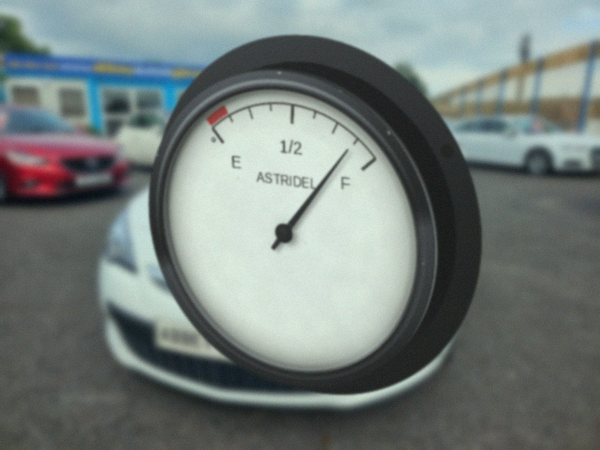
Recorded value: 0.875
